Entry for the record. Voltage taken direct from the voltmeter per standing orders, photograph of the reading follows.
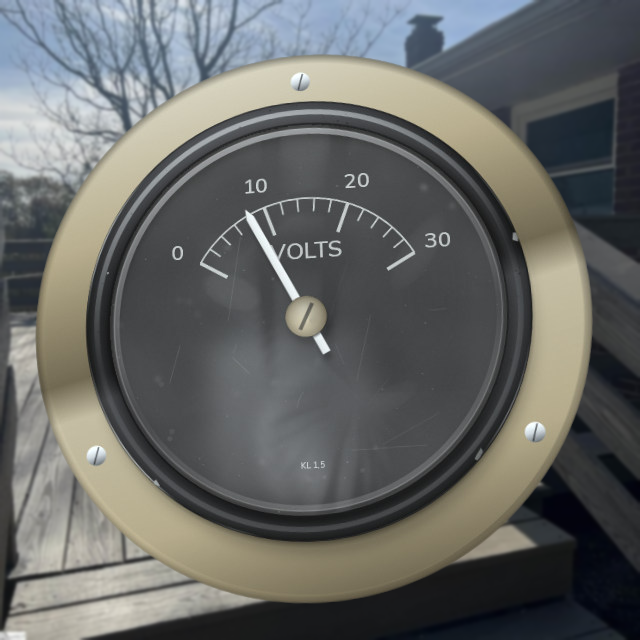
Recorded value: 8 V
